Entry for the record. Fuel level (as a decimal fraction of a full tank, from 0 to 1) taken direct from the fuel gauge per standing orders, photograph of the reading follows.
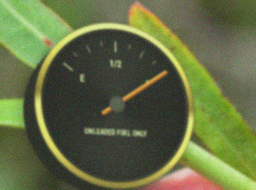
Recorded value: 1
